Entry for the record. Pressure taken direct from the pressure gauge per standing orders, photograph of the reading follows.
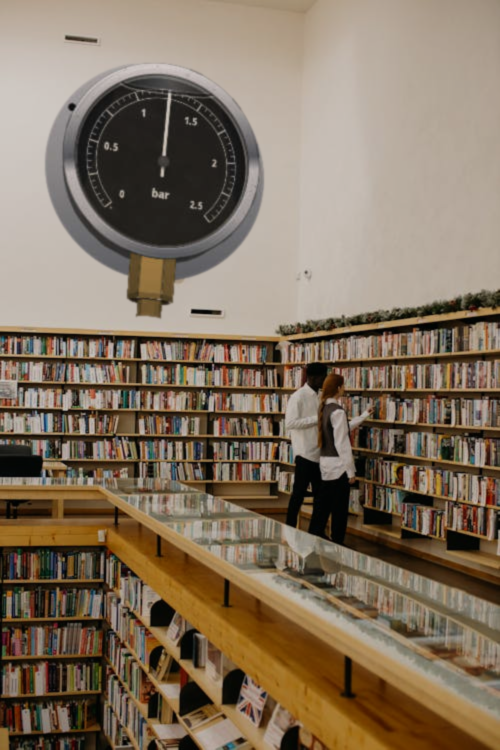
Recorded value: 1.25 bar
